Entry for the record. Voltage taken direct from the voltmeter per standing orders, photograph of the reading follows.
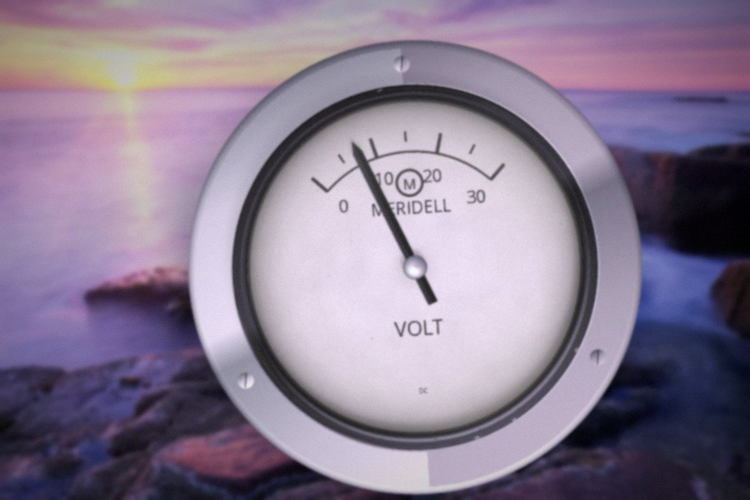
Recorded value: 7.5 V
